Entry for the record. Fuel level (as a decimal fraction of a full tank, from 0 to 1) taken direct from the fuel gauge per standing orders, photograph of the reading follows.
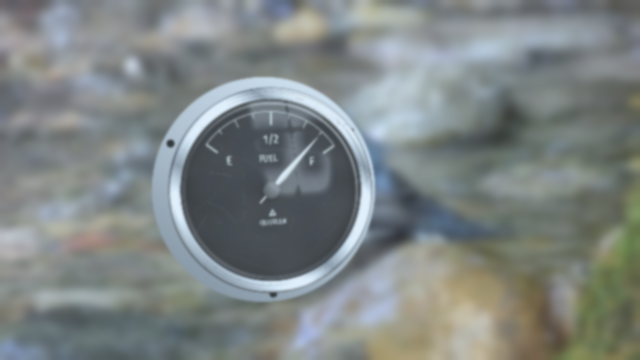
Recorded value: 0.875
